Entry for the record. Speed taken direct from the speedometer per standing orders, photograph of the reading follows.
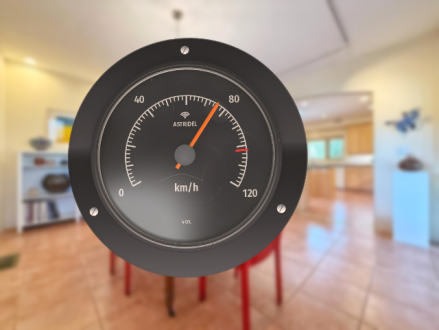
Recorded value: 76 km/h
